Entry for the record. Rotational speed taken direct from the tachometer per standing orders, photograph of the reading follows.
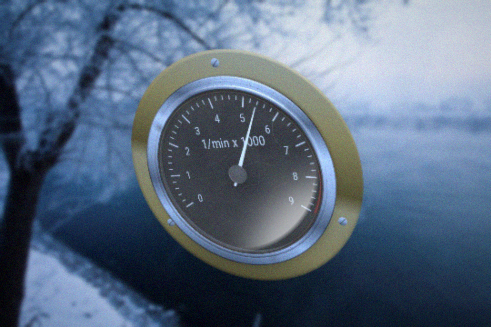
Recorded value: 5400 rpm
